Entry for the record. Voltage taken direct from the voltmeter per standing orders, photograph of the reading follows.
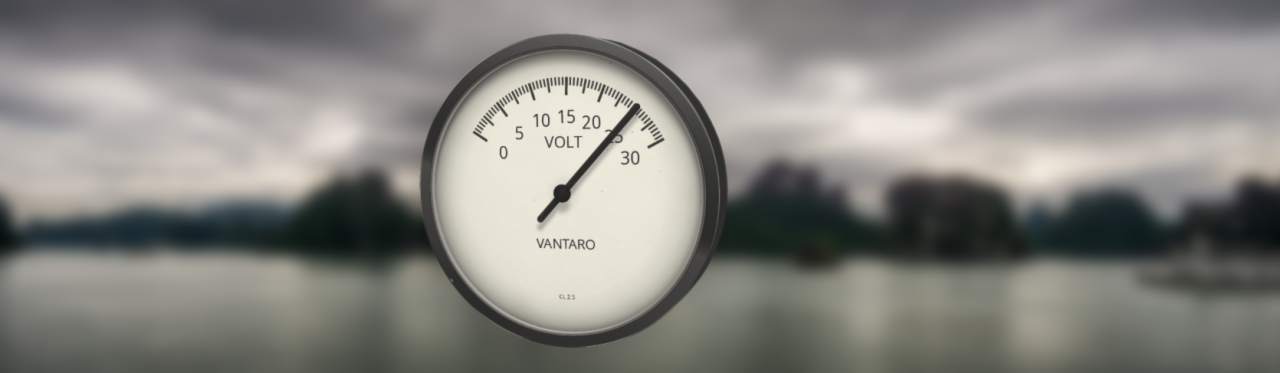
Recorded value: 25 V
